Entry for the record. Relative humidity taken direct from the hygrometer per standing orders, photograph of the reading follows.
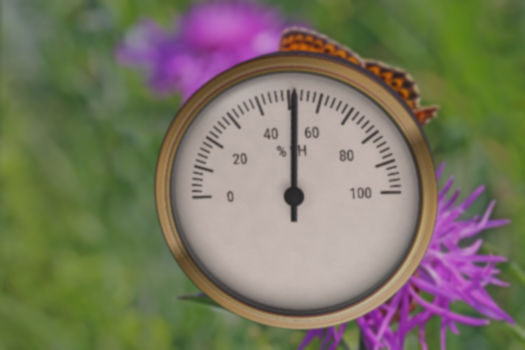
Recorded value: 52 %
